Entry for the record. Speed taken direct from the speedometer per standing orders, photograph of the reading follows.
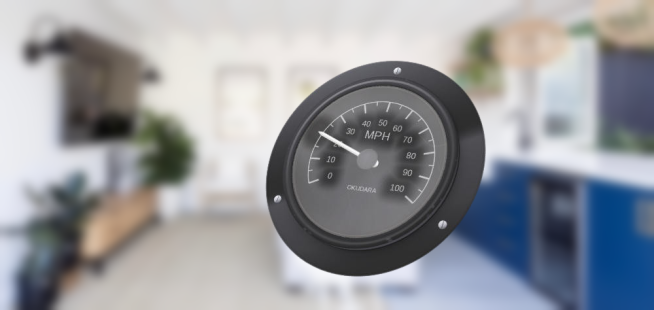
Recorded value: 20 mph
